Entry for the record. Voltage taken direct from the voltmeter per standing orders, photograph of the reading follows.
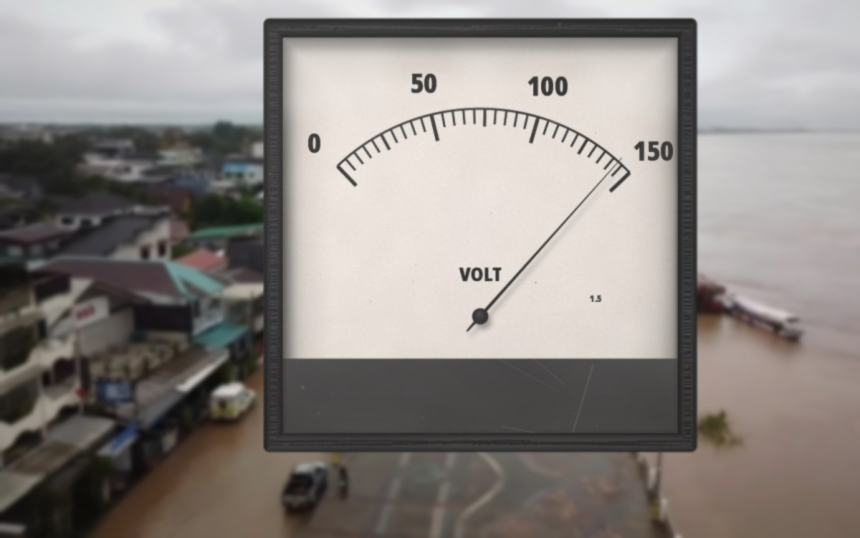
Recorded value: 142.5 V
